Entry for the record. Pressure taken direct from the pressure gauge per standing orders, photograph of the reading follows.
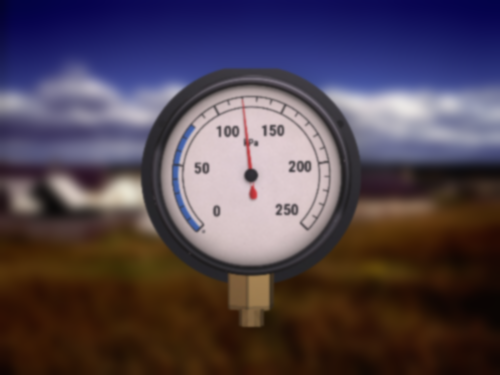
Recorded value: 120 kPa
